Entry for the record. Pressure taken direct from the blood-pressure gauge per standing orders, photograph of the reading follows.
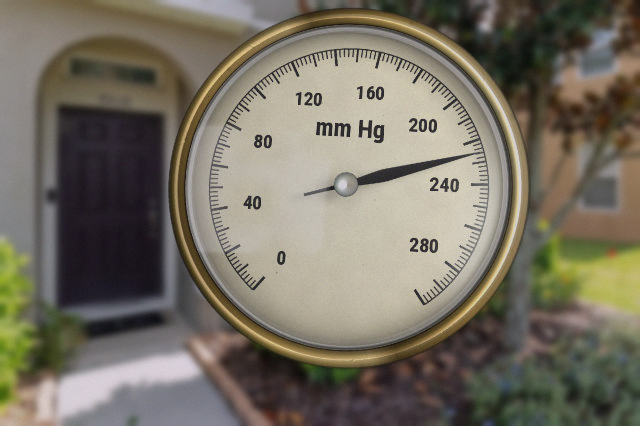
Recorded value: 226 mmHg
